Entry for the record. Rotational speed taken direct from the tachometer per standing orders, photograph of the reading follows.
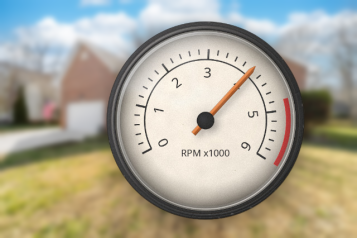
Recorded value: 4000 rpm
